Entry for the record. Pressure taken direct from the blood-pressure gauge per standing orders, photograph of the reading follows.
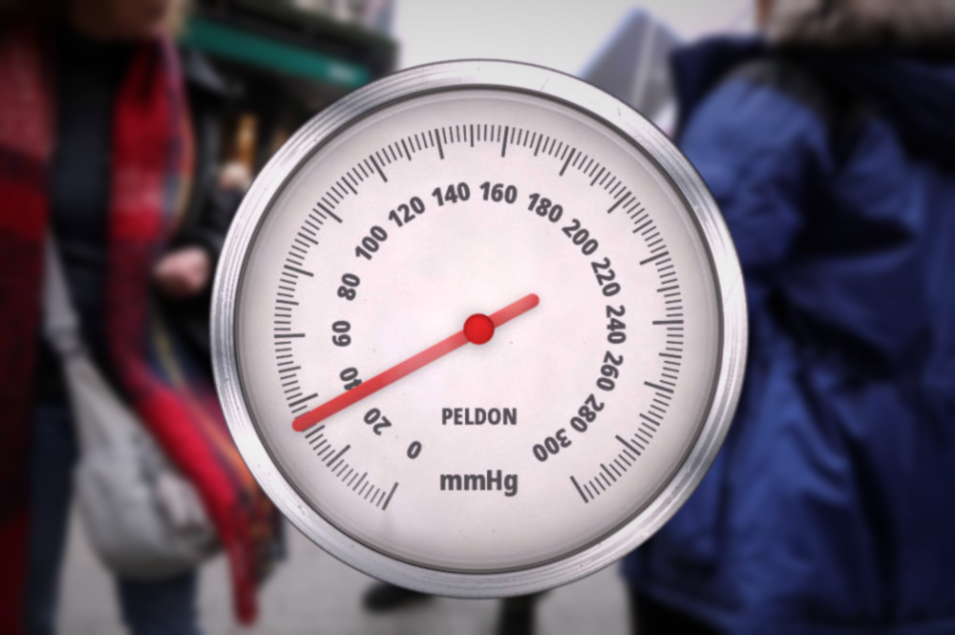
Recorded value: 34 mmHg
